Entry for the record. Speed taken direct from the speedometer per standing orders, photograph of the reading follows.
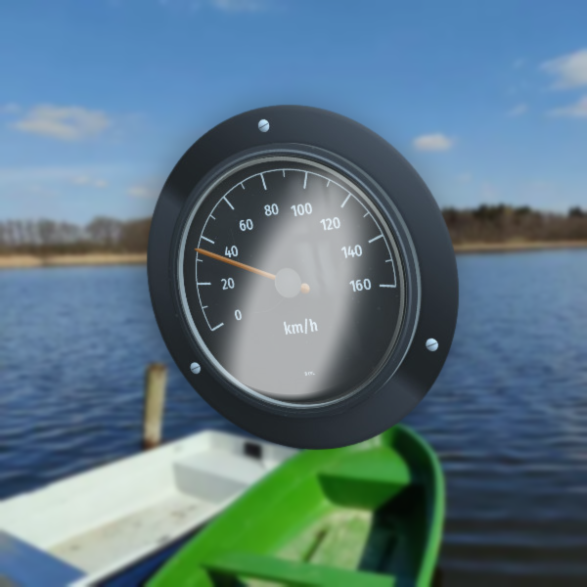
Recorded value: 35 km/h
